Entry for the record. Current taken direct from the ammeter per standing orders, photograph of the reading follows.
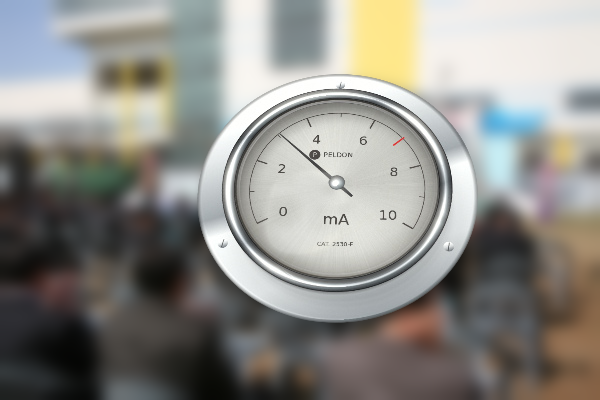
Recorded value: 3 mA
